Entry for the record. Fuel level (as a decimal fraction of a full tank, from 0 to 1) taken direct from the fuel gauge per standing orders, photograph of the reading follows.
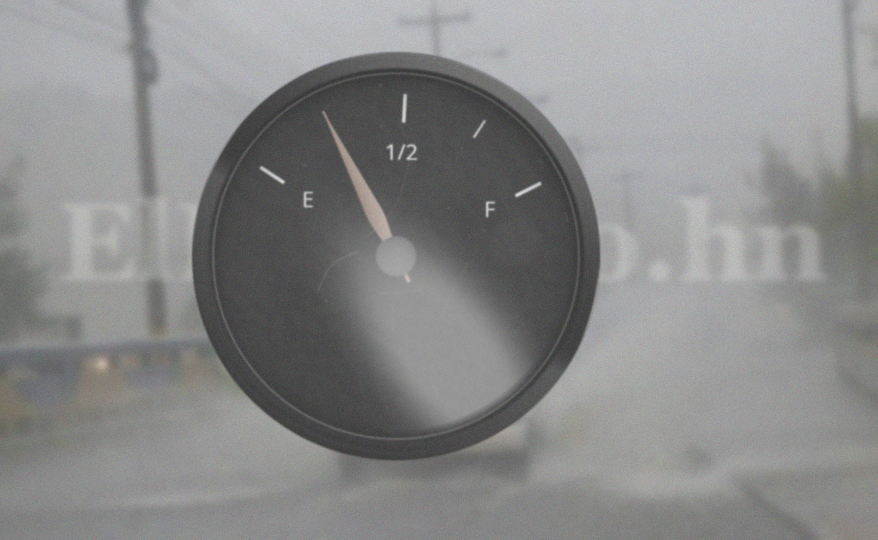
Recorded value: 0.25
